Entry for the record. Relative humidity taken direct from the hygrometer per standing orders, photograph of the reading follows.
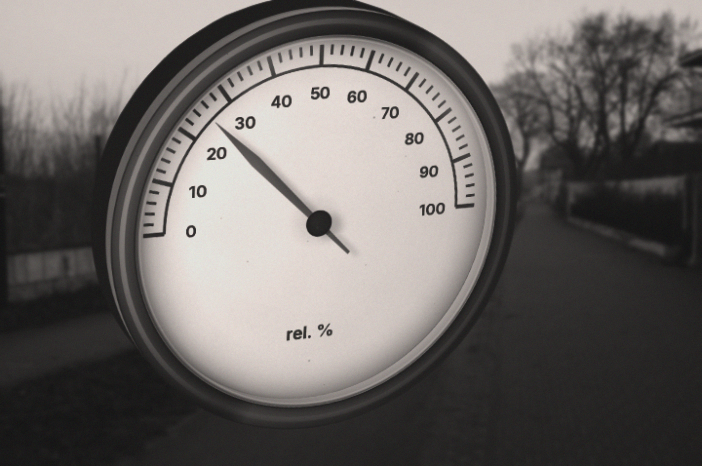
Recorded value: 25 %
